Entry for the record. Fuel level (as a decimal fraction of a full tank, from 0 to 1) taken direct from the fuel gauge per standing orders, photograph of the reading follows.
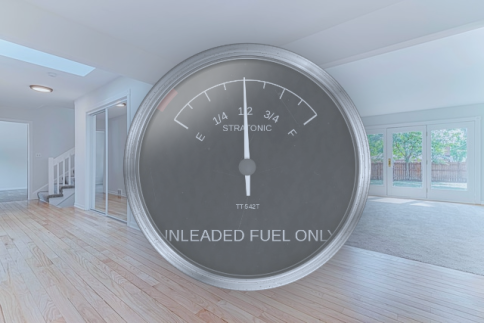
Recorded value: 0.5
